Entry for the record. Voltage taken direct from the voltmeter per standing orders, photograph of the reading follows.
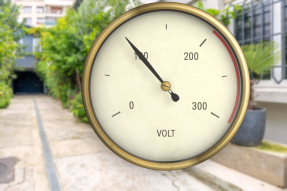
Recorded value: 100 V
